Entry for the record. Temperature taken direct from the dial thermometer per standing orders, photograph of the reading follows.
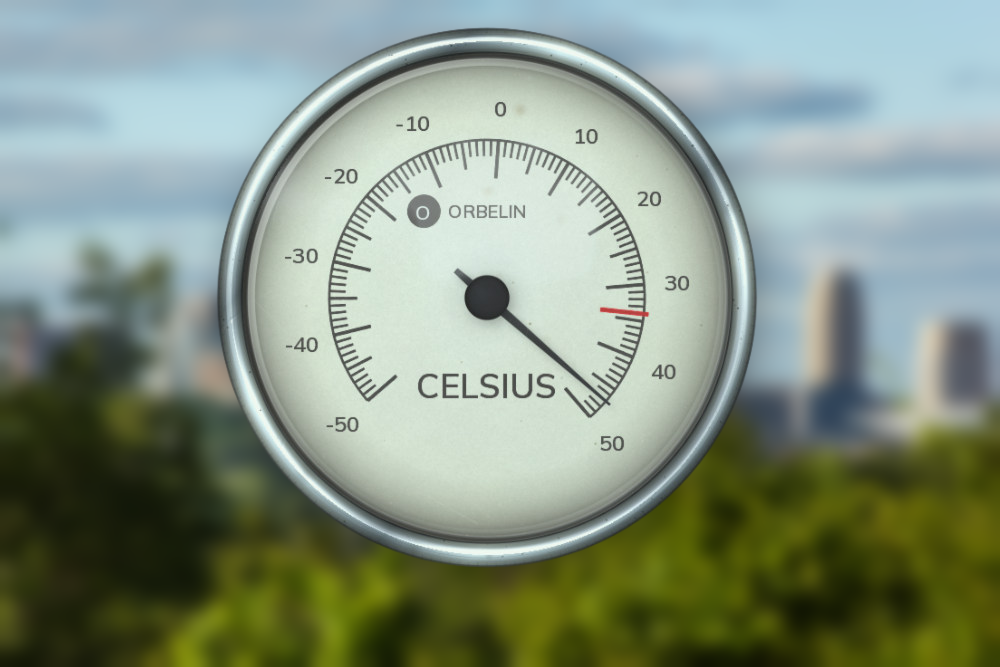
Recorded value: 47 °C
